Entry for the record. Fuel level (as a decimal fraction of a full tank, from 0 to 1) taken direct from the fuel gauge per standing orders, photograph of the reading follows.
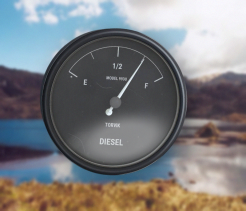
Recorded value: 0.75
